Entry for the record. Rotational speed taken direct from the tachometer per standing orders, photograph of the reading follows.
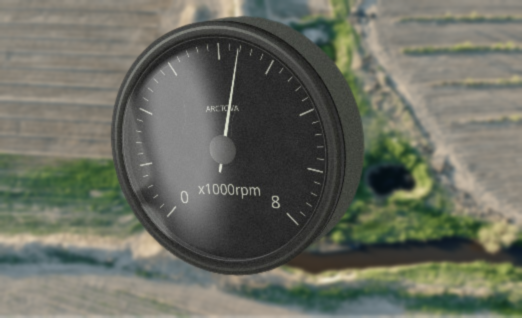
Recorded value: 4400 rpm
